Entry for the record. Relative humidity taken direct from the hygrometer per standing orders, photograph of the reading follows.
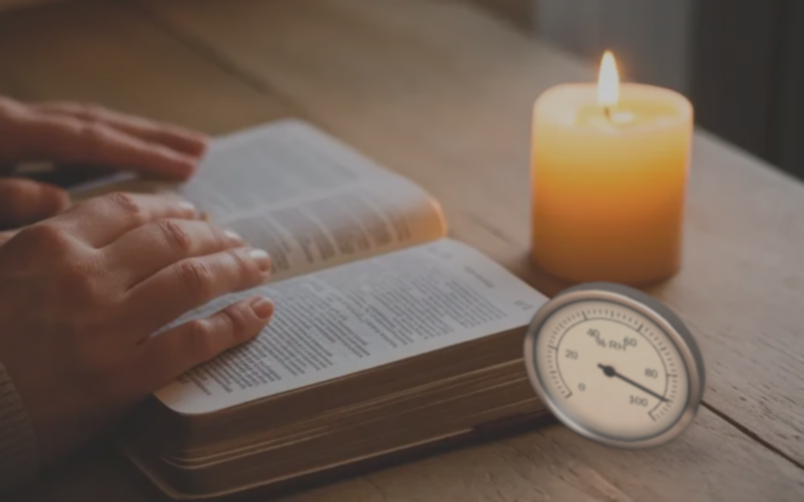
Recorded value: 90 %
